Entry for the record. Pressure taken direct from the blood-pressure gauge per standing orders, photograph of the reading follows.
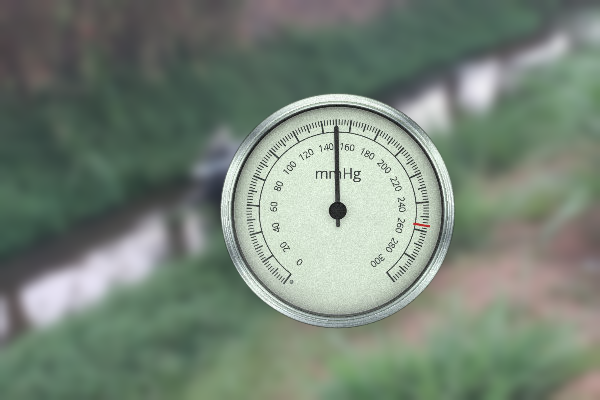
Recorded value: 150 mmHg
